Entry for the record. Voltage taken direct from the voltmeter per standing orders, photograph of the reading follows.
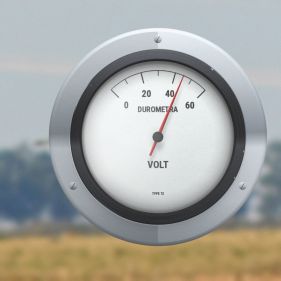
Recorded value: 45 V
